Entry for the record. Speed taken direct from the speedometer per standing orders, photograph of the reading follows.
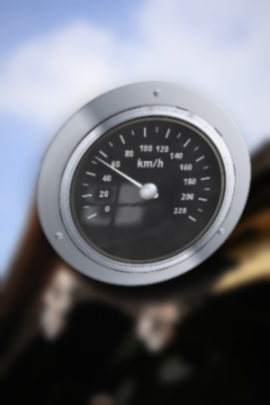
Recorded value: 55 km/h
